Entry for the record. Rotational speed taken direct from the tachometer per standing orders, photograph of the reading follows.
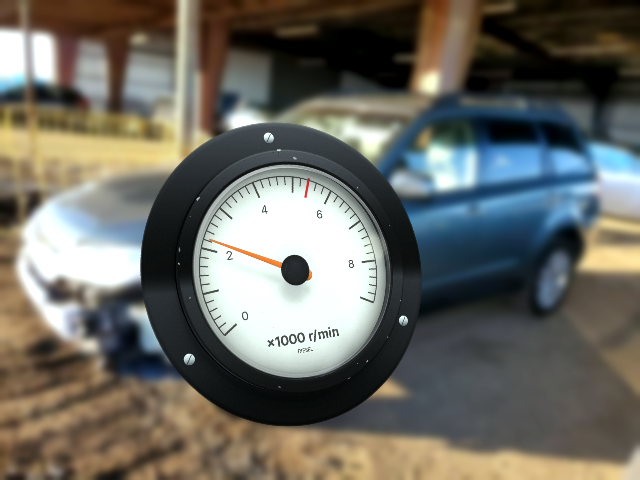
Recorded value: 2200 rpm
